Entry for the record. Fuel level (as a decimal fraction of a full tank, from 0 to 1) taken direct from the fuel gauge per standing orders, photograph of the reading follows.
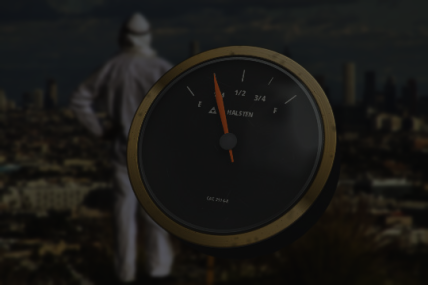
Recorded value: 0.25
